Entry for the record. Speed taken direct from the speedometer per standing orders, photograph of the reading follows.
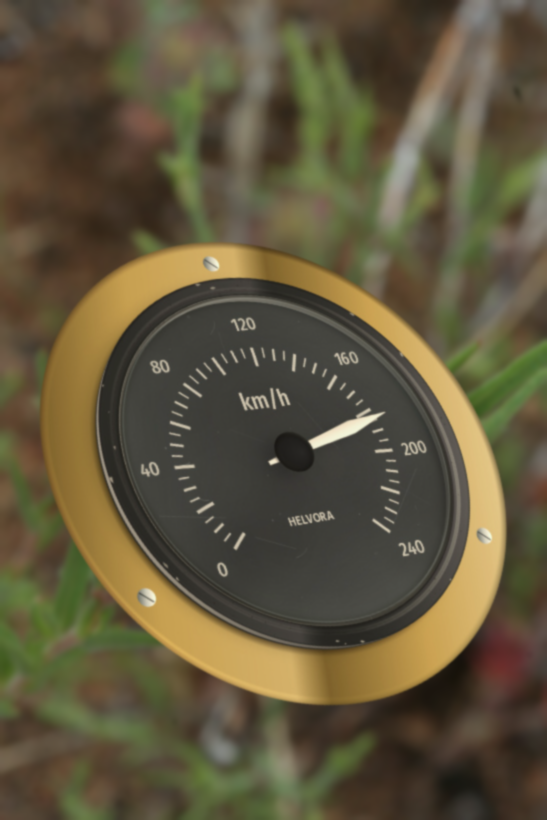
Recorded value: 185 km/h
